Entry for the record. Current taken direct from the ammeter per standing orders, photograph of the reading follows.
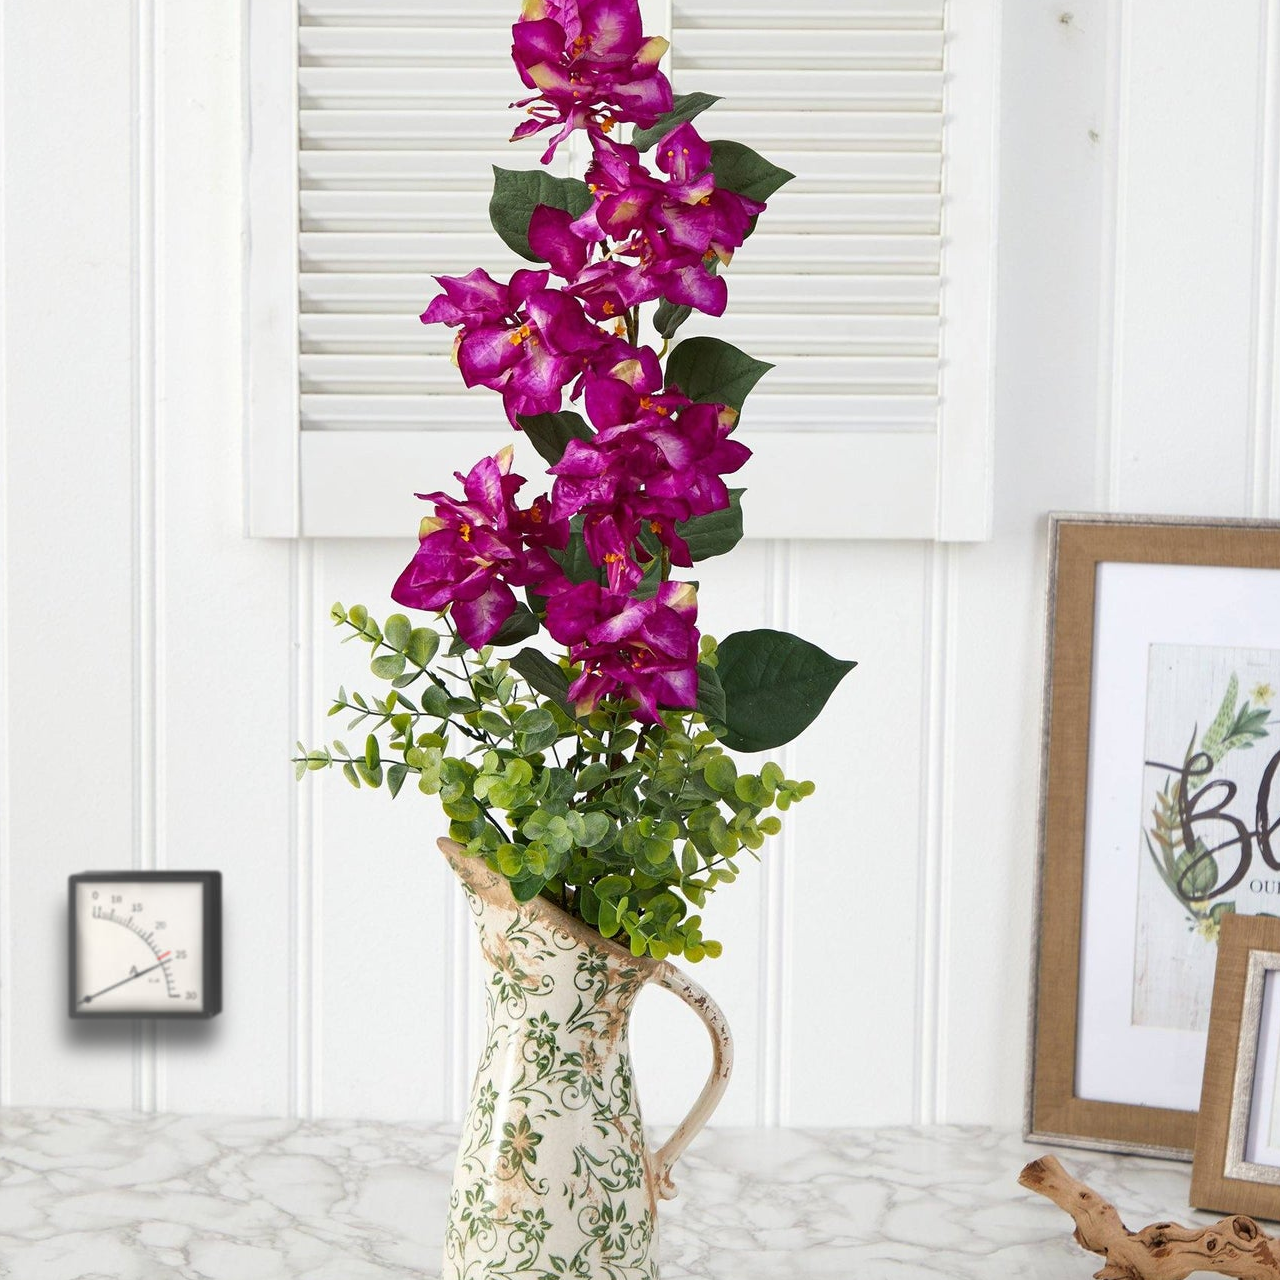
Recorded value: 25 A
